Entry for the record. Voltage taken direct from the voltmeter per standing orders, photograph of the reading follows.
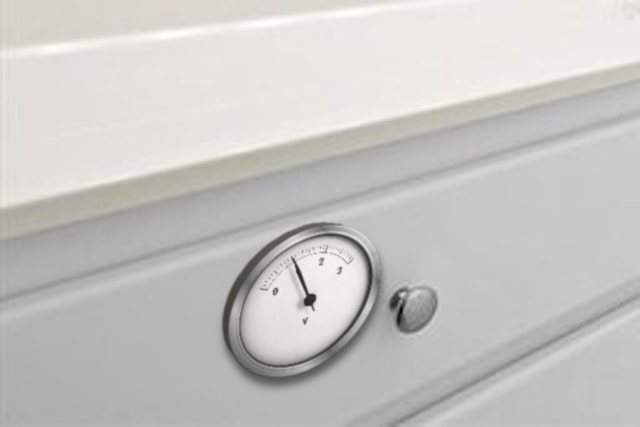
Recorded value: 1 V
